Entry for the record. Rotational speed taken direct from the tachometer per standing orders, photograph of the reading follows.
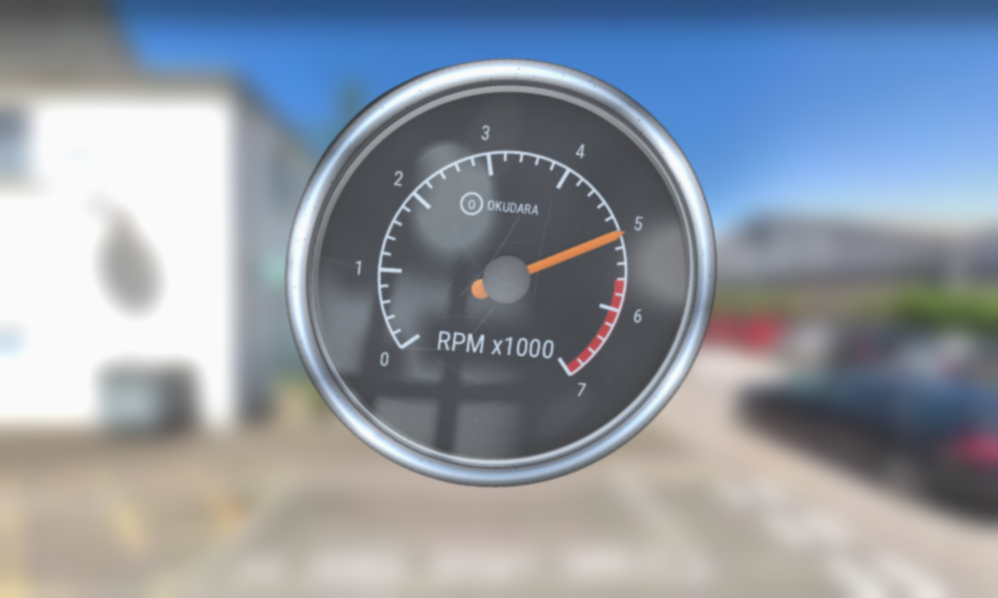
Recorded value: 5000 rpm
